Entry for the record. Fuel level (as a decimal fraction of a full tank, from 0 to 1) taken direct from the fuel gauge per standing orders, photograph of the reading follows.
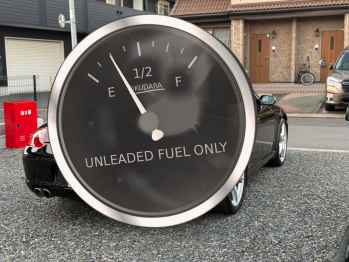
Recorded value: 0.25
